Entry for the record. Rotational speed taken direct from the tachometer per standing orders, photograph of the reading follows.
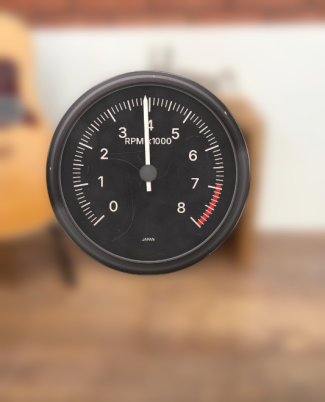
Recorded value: 3900 rpm
